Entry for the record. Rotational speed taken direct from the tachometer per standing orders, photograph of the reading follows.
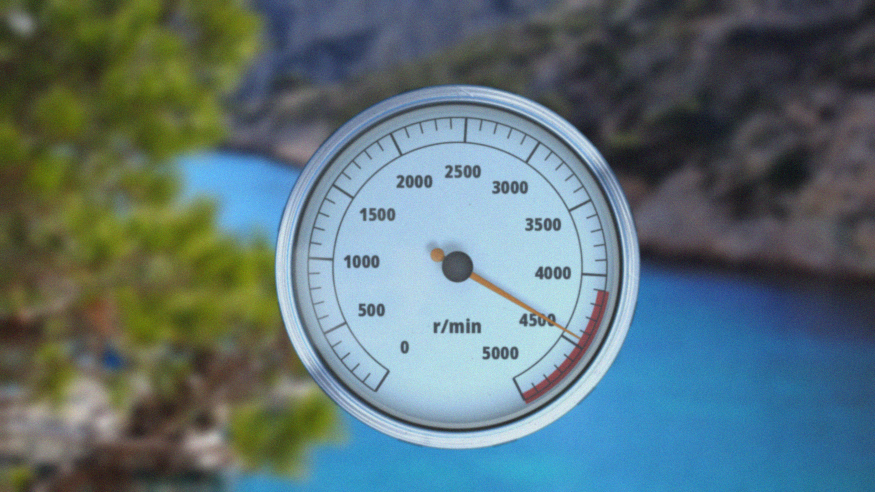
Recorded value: 4450 rpm
